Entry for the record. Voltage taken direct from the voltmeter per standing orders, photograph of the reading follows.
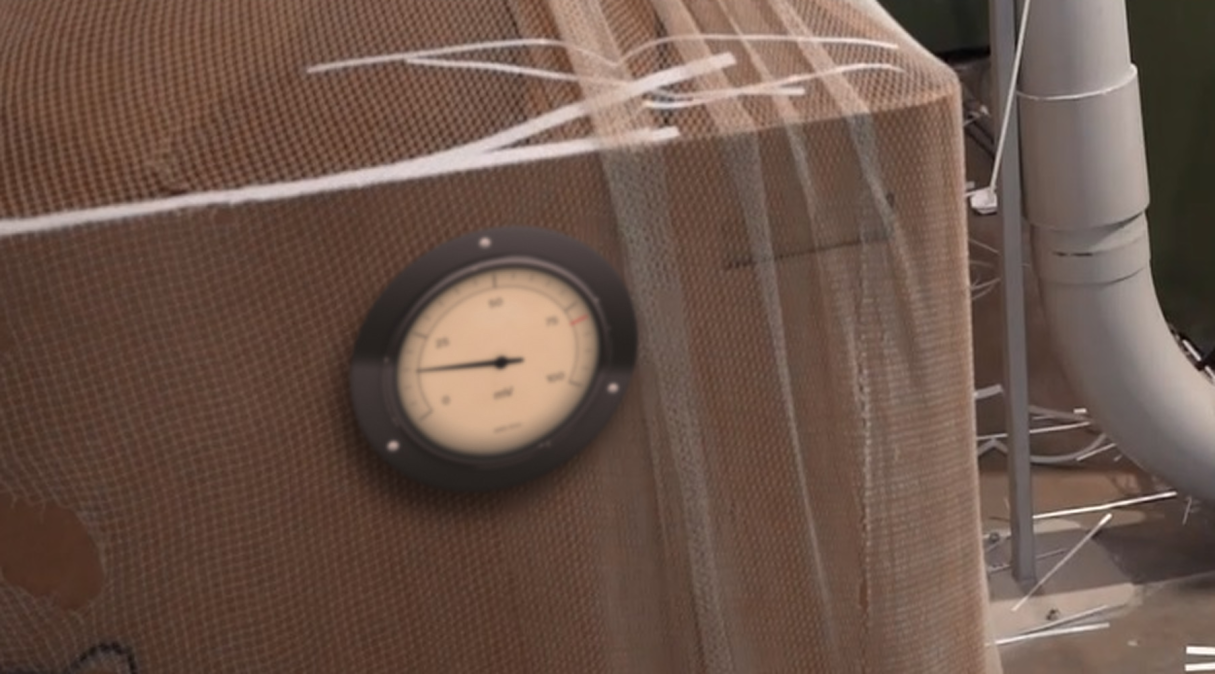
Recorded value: 15 mV
